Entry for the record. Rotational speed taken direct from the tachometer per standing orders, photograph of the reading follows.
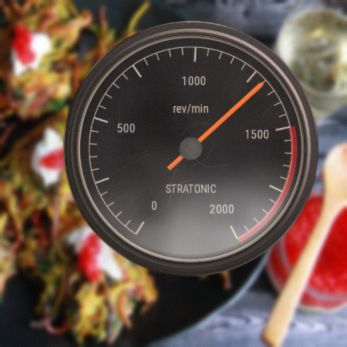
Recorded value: 1300 rpm
